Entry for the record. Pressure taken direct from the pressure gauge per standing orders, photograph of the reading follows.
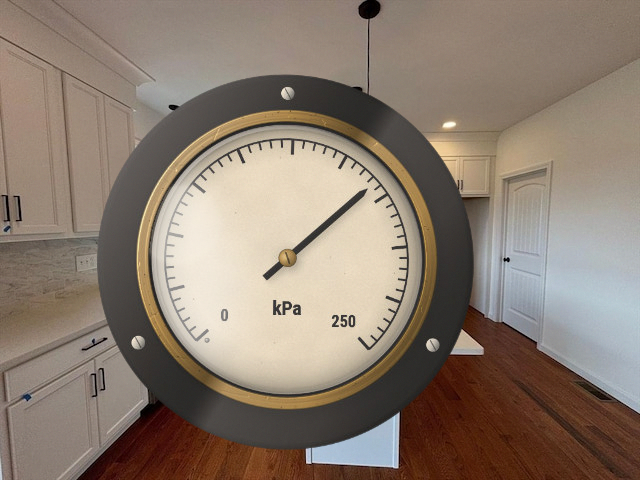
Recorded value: 167.5 kPa
